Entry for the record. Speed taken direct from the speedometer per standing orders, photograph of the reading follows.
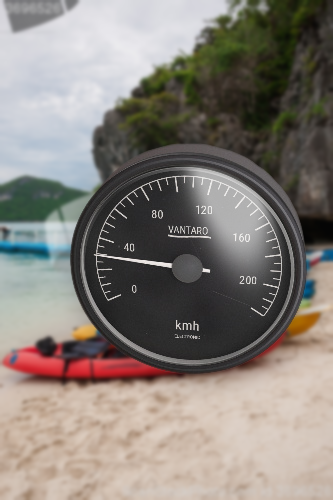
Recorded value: 30 km/h
